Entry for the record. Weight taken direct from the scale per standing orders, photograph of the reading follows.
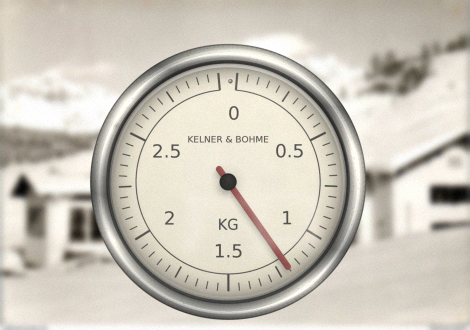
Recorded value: 1.2 kg
